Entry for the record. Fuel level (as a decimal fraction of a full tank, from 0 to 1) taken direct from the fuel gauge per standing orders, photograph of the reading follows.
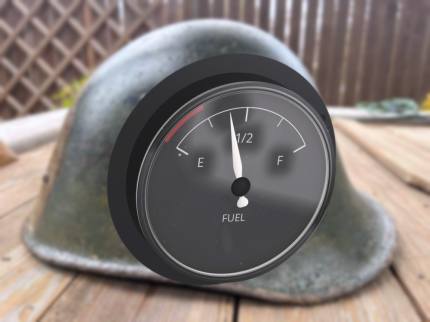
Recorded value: 0.375
